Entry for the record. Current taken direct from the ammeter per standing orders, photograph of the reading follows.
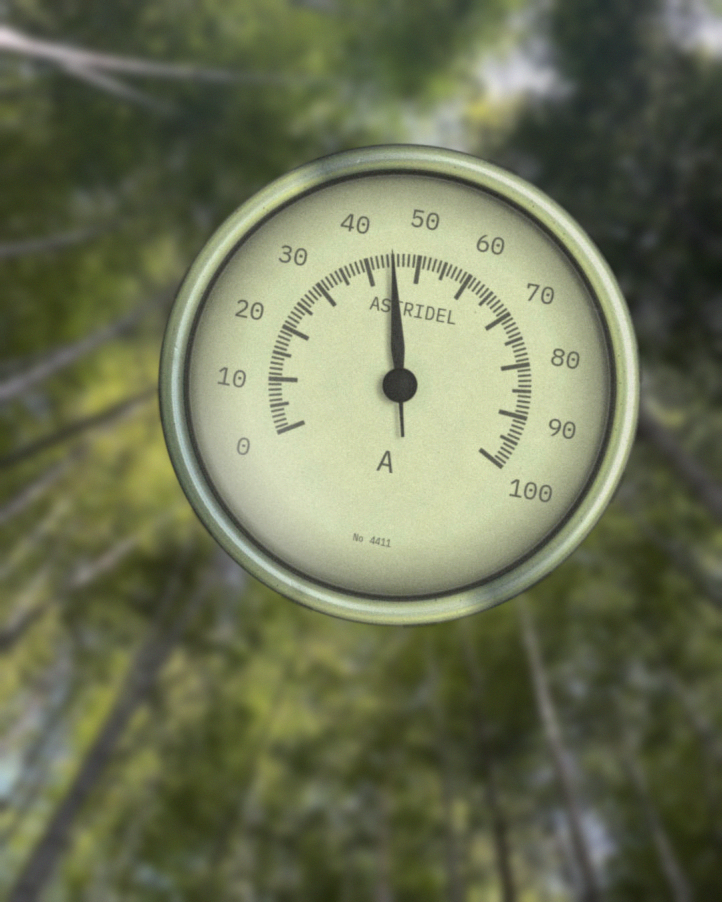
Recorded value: 45 A
